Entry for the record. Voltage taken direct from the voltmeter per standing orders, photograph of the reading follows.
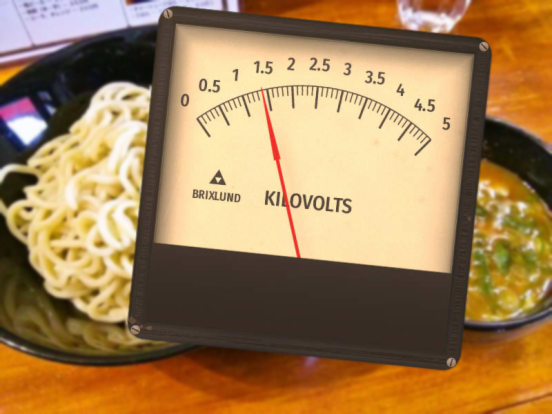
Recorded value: 1.4 kV
